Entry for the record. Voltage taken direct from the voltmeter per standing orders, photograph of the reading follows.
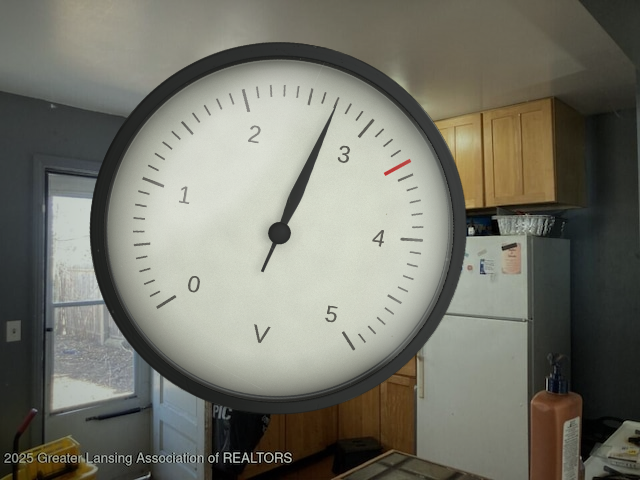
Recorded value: 2.7 V
